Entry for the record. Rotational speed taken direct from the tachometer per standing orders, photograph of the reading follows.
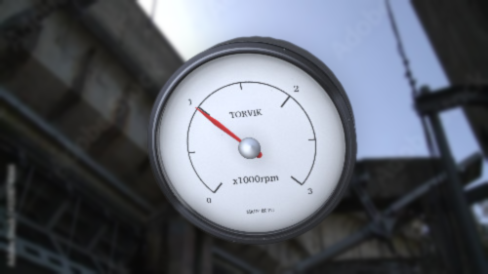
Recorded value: 1000 rpm
